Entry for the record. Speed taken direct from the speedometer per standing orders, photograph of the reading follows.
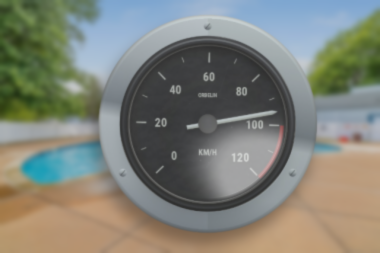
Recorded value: 95 km/h
